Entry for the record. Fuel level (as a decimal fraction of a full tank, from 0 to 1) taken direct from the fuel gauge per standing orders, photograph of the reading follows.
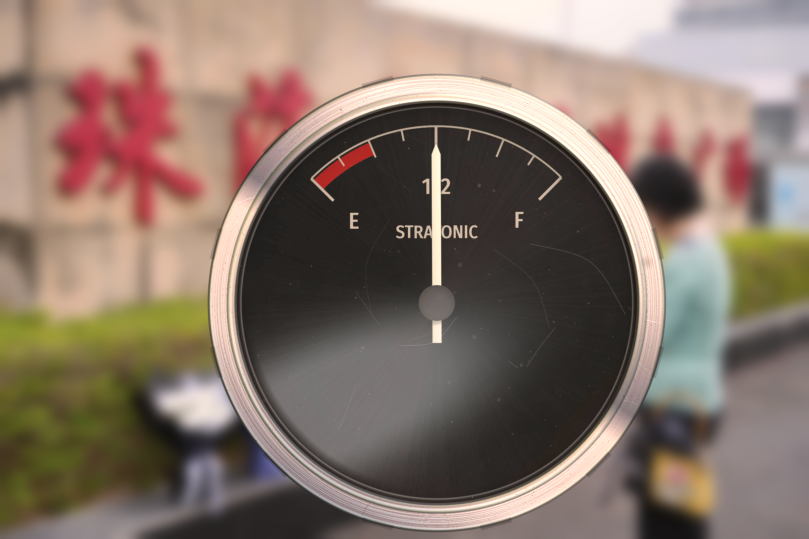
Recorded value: 0.5
